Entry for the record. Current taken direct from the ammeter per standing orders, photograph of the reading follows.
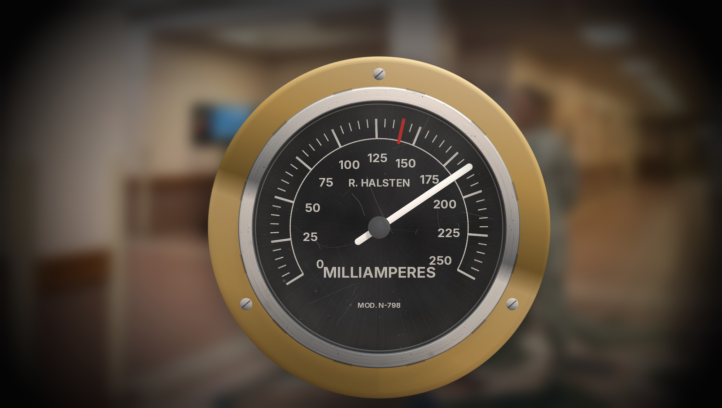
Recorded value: 185 mA
